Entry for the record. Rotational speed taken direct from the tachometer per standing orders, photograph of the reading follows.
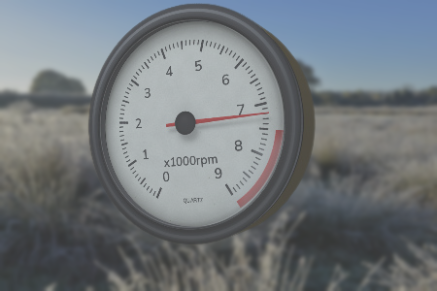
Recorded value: 7200 rpm
